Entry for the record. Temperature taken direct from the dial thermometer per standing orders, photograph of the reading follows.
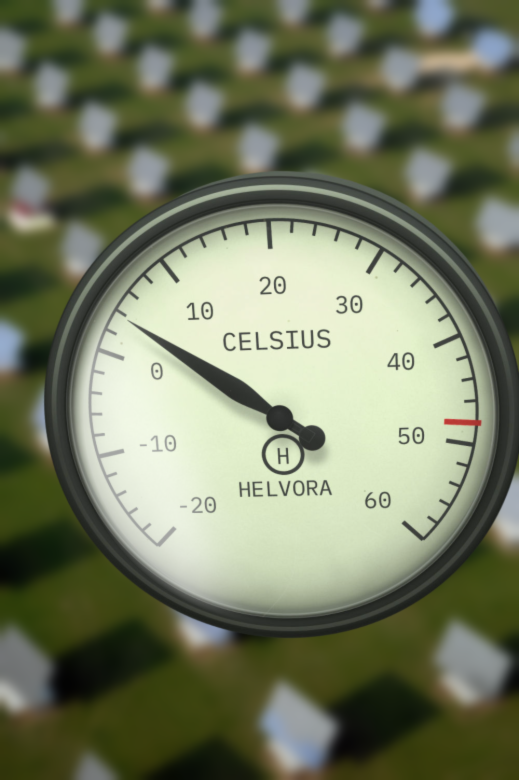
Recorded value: 4 °C
